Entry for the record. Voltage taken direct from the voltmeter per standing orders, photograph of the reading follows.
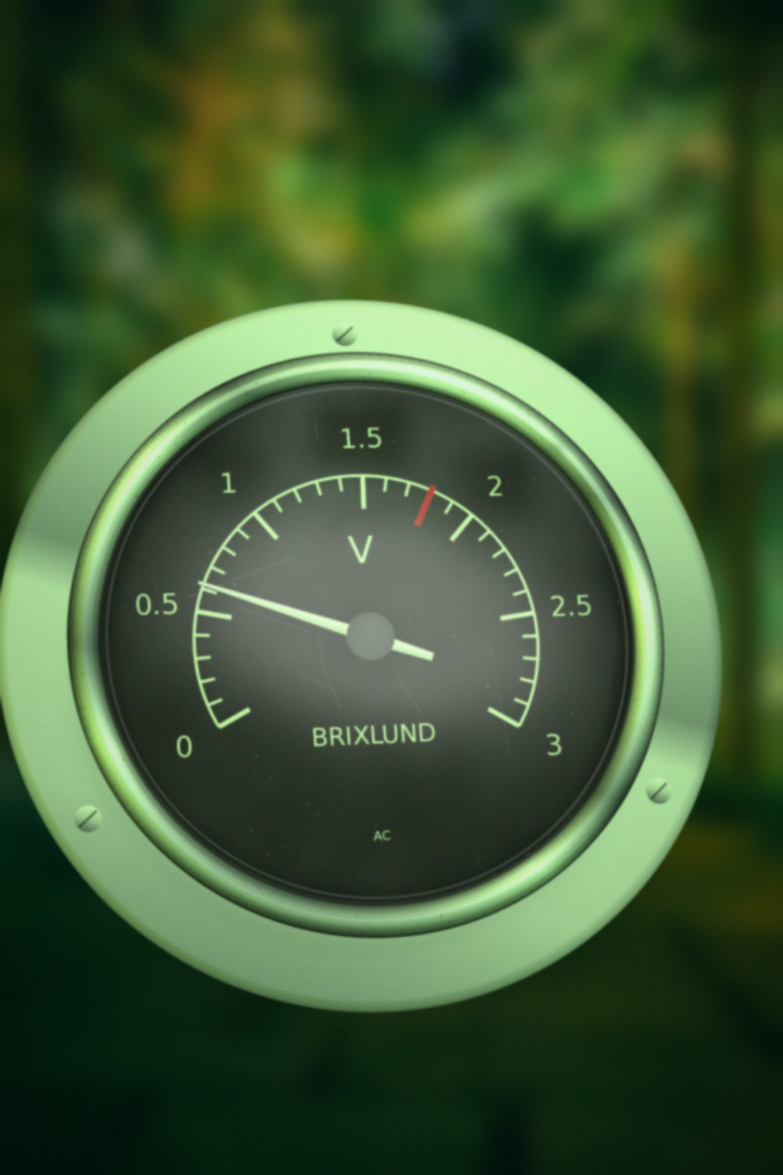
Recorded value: 0.6 V
